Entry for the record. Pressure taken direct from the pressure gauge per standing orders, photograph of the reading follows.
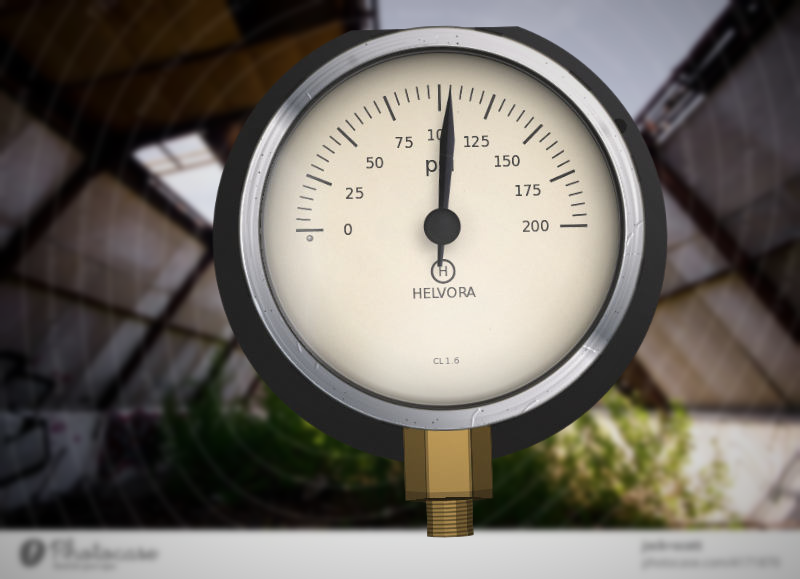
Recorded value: 105 psi
